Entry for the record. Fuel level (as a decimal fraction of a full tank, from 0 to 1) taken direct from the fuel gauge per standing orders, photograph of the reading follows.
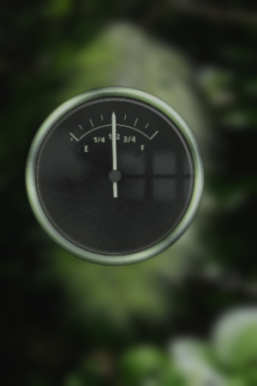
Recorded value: 0.5
